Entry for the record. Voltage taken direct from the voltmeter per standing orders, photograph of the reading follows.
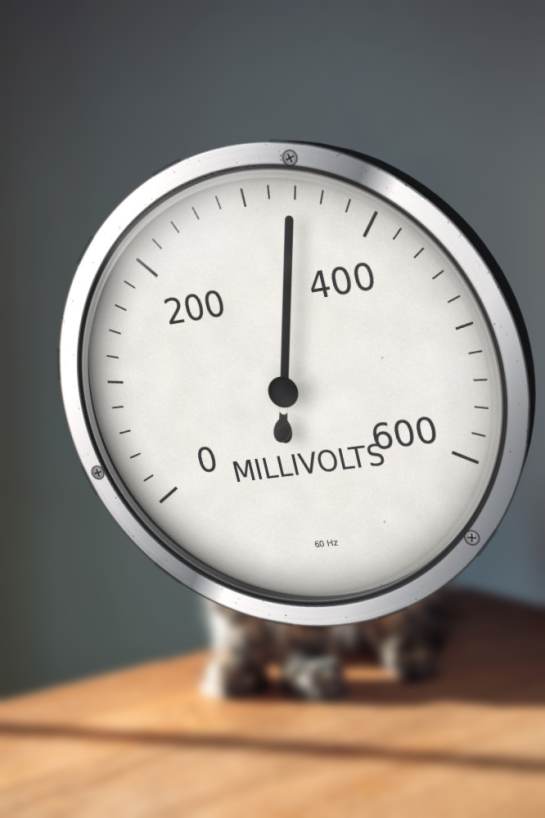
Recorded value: 340 mV
